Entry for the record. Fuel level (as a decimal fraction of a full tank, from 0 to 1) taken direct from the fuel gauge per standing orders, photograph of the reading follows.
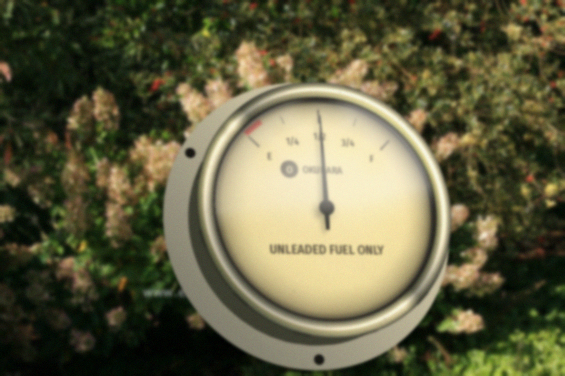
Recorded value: 0.5
